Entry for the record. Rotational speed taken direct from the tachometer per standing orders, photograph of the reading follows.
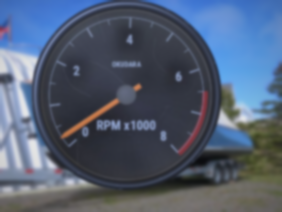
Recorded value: 250 rpm
